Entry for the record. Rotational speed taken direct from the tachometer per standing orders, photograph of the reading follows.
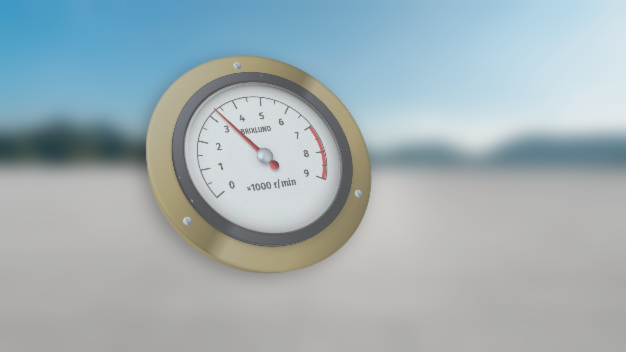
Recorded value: 3250 rpm
